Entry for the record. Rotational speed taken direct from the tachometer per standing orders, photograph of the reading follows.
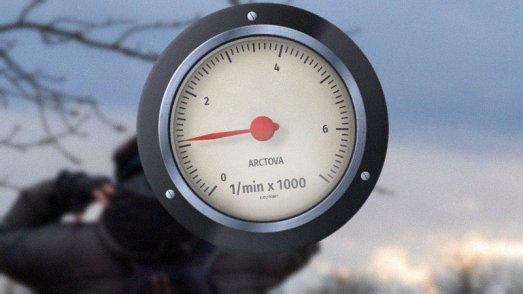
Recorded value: 1100 rpm
